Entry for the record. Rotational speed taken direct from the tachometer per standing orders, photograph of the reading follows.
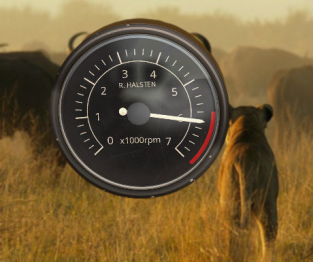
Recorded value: 6000 rpm
